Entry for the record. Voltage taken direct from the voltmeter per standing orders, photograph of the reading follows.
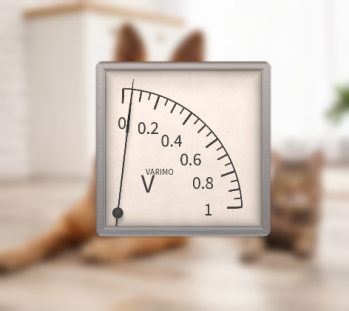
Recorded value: 0.05 V
